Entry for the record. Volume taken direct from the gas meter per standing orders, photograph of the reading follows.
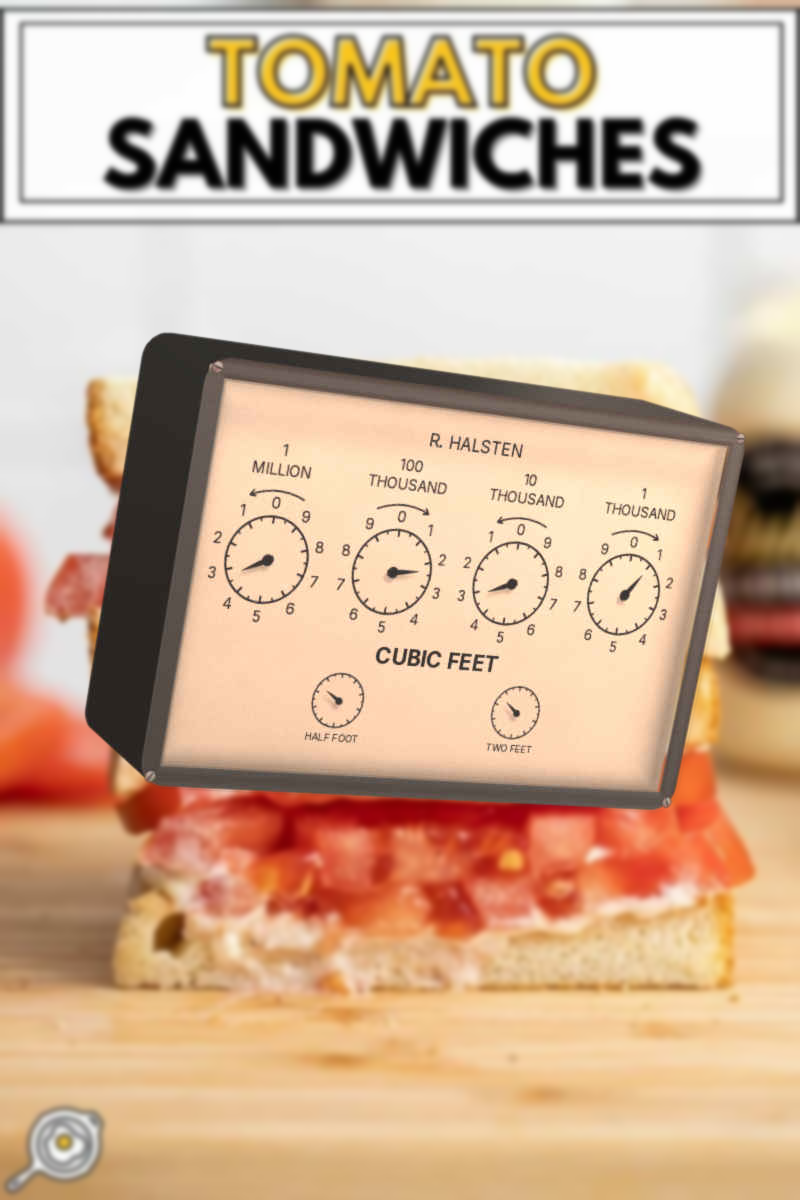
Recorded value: 323100 ft³
